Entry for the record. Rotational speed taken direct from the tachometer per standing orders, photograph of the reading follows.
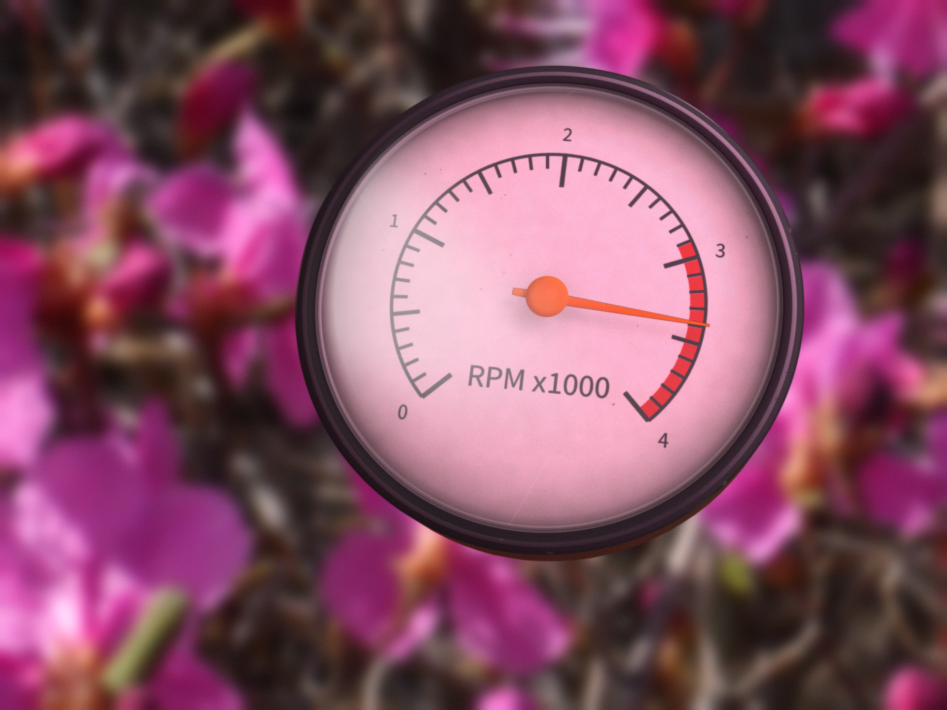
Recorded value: 3400 rpm
